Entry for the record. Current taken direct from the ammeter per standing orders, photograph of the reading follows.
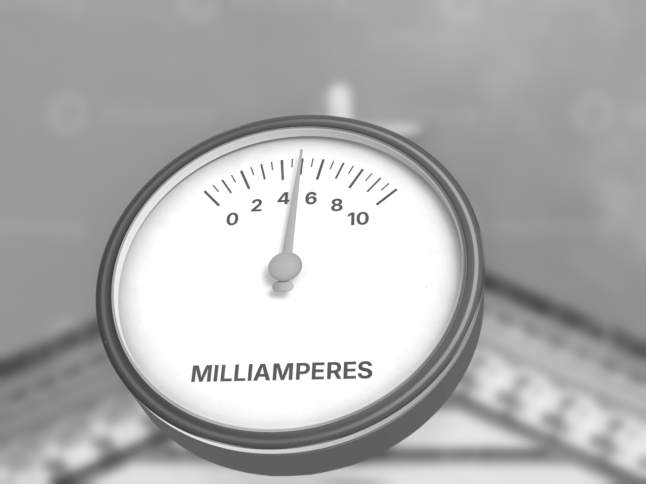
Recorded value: 5 mA
